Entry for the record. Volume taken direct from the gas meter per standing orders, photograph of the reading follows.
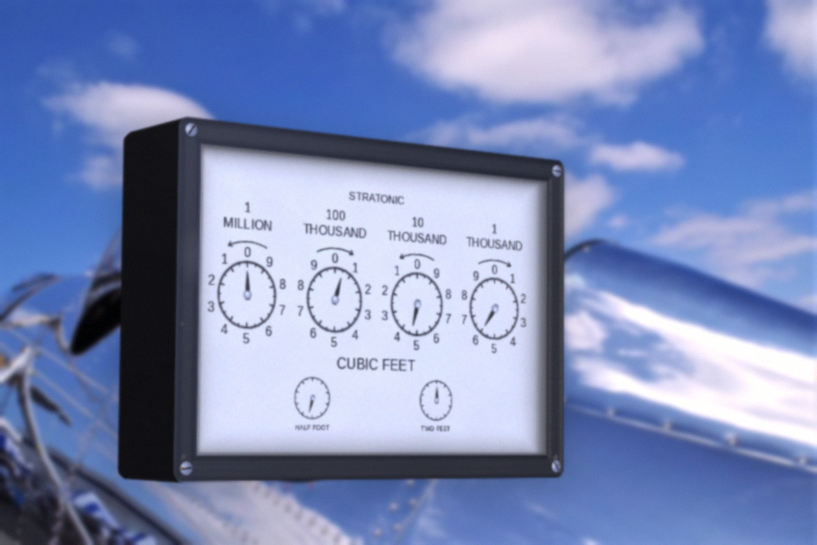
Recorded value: 4600 ft³
